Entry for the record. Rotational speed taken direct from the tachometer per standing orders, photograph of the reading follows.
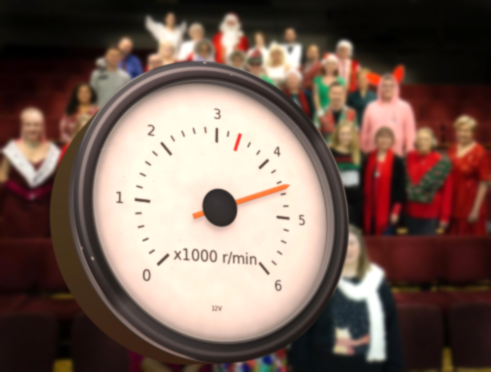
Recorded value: 4500 rpm
